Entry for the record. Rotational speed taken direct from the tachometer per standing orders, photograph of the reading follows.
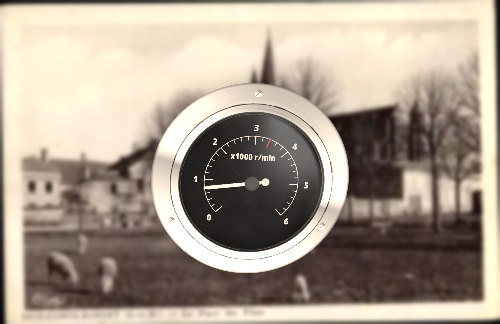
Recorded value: 800 rpm
